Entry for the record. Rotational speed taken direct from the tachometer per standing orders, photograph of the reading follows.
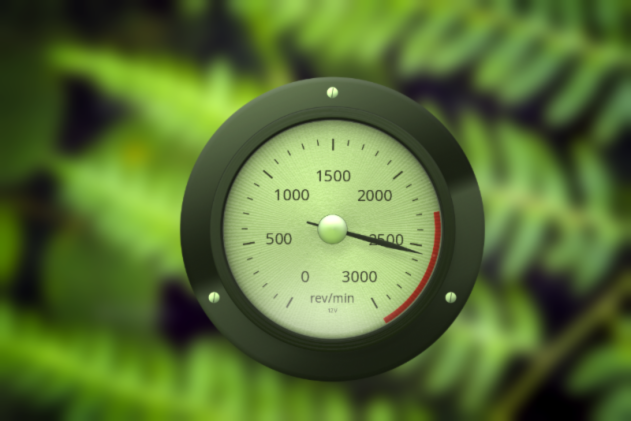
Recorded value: 2550 rpm
